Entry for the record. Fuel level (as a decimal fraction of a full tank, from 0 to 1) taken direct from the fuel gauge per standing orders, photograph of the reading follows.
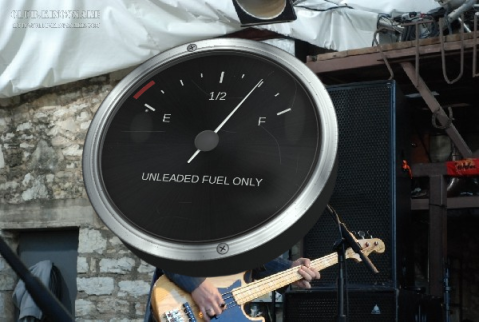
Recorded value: 0.75
